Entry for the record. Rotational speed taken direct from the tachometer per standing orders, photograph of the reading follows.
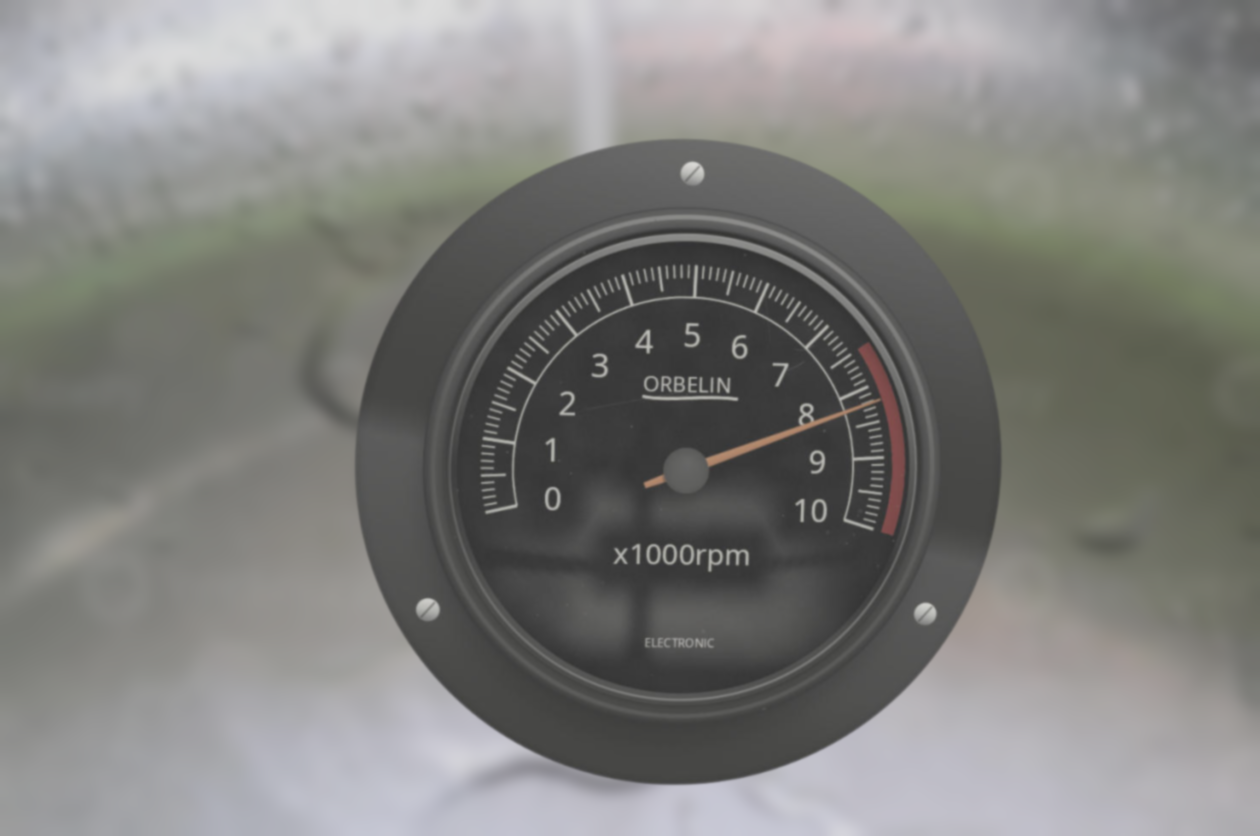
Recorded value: 8200 rpm
